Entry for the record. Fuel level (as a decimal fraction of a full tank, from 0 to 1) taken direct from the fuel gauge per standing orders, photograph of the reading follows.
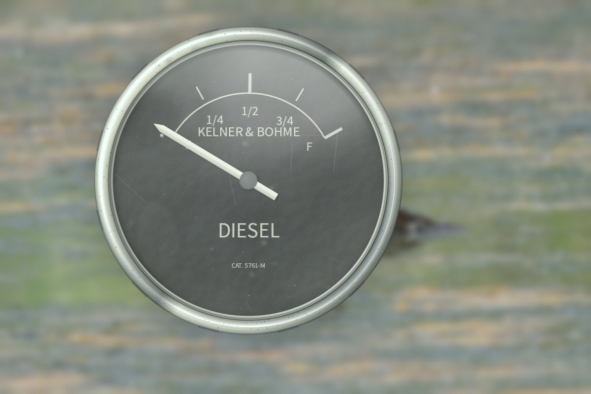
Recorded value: 0
